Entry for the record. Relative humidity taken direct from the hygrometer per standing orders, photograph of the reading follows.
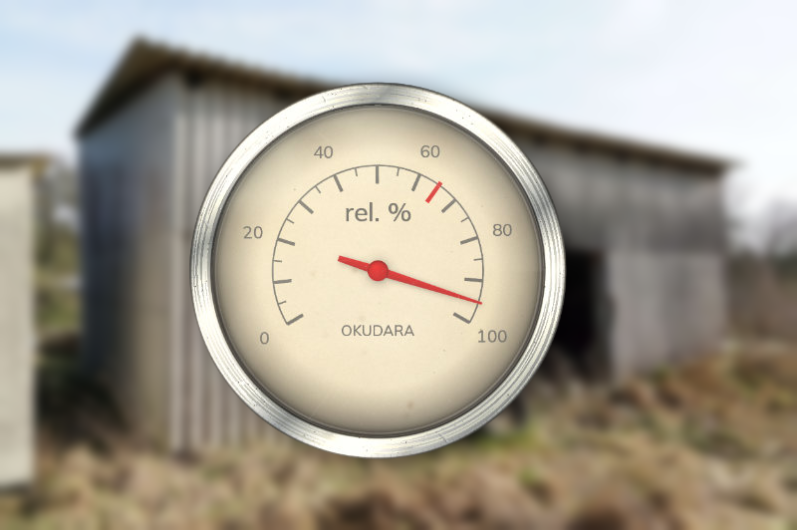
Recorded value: 95 %
